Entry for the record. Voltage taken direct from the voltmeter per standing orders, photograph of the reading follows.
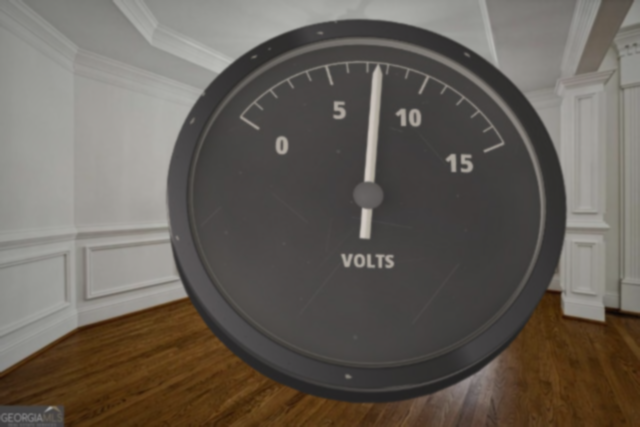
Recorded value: 7.5 V
